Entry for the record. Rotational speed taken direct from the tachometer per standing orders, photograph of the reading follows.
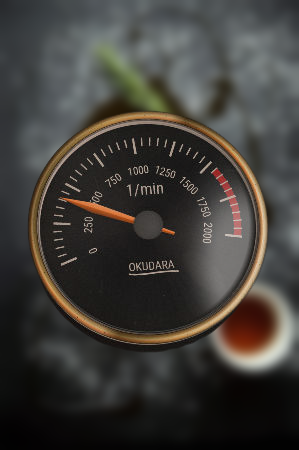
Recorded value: 400 rpm
